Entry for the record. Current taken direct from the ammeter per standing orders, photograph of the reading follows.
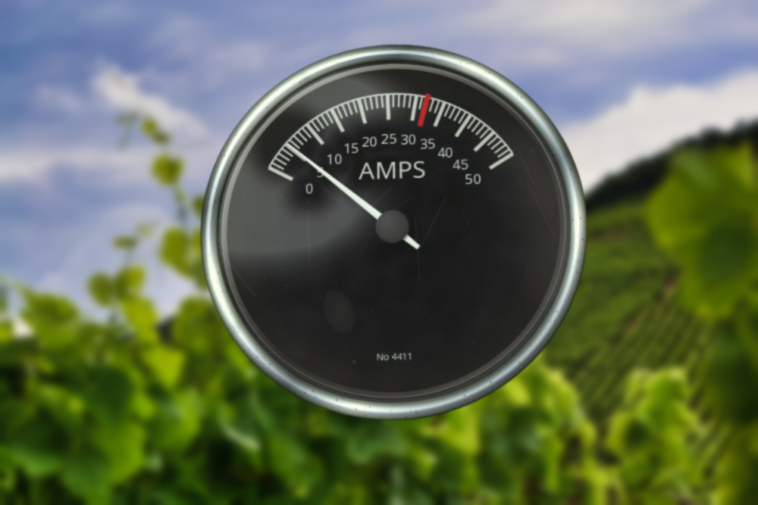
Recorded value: 5 A
